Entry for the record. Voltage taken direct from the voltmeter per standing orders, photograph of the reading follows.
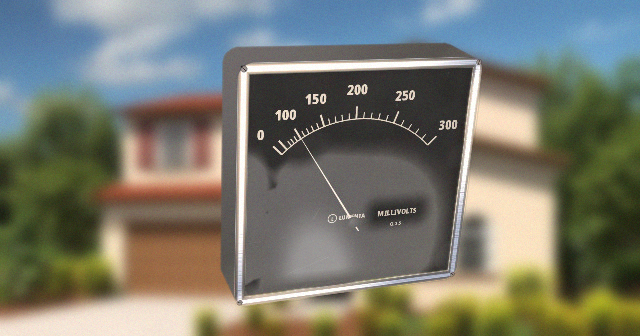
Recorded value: 100 mV
